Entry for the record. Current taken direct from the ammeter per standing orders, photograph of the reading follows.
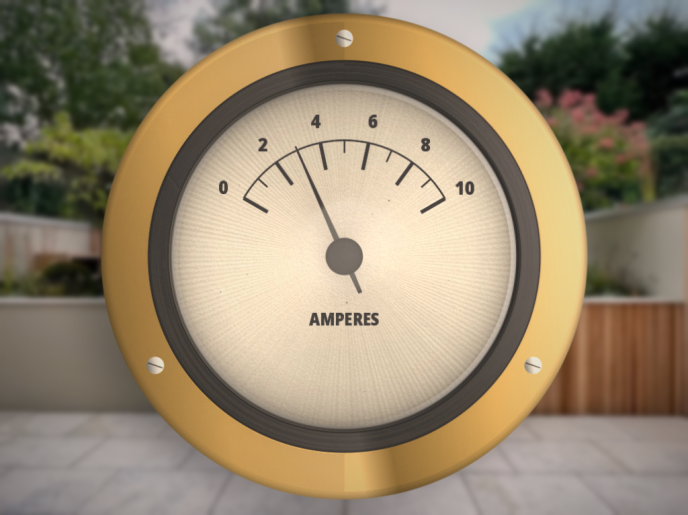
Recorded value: 3 A
